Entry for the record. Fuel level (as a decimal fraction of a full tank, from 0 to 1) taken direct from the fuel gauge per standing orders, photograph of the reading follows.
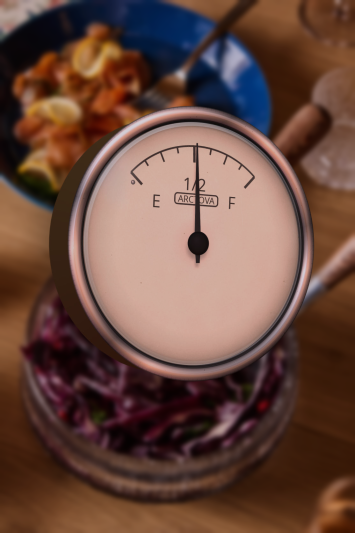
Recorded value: 0.5
